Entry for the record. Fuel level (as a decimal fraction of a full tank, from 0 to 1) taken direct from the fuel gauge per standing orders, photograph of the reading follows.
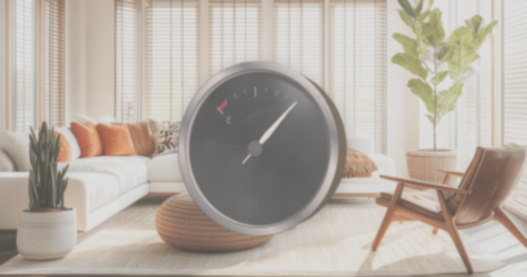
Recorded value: 1
